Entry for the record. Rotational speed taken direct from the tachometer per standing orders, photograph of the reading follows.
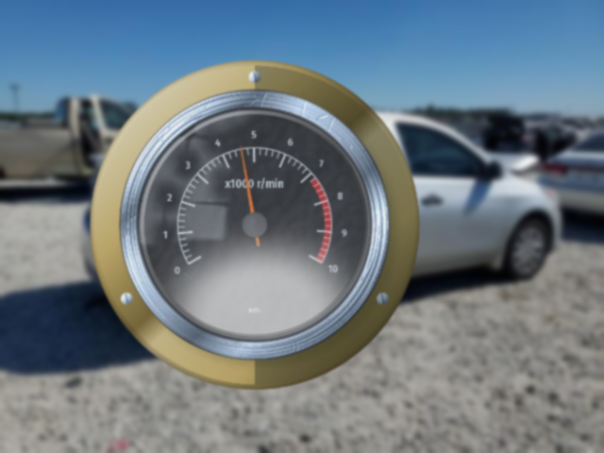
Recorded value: 4600 rpm
